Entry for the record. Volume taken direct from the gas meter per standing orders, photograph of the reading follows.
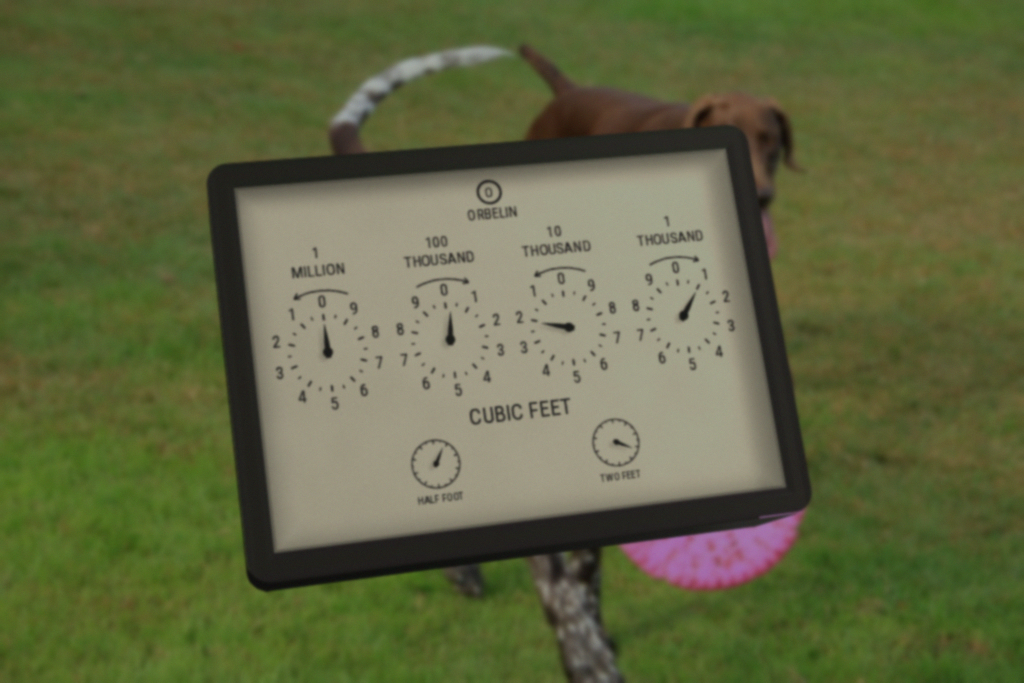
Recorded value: 2100 ft³
